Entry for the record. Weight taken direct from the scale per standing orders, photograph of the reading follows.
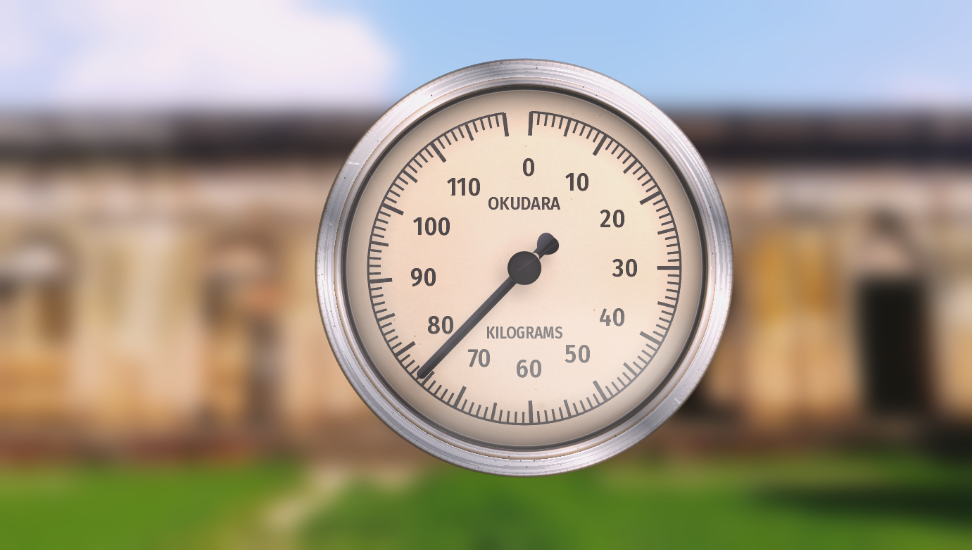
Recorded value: 76 kg
